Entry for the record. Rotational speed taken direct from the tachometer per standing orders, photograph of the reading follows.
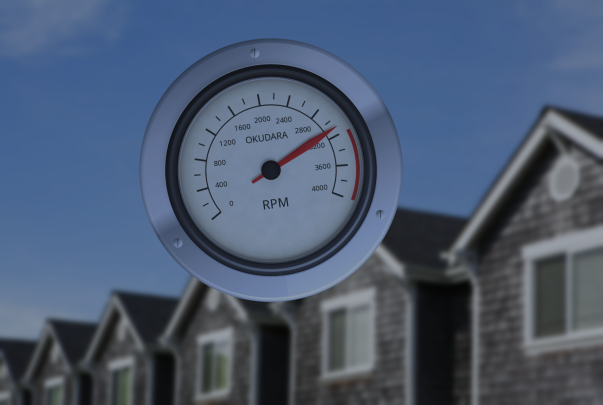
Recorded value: 3100 rpm
